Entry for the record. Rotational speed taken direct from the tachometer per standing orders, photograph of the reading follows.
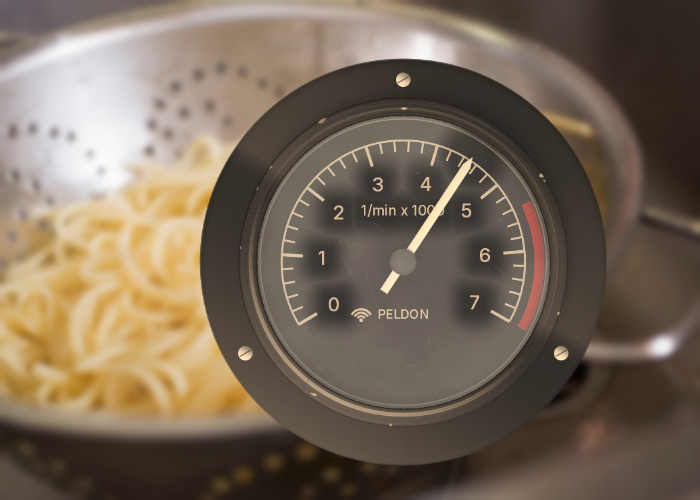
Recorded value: 4500 rpm
